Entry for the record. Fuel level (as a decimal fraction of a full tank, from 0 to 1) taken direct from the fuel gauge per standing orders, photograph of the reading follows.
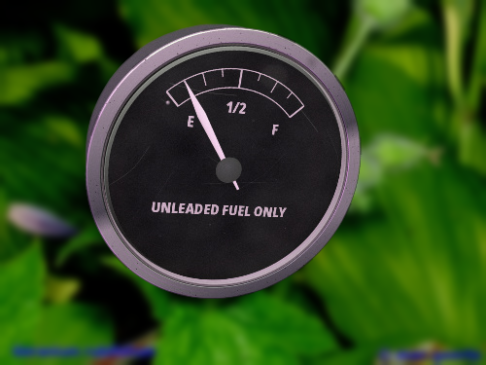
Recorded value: 0.125
